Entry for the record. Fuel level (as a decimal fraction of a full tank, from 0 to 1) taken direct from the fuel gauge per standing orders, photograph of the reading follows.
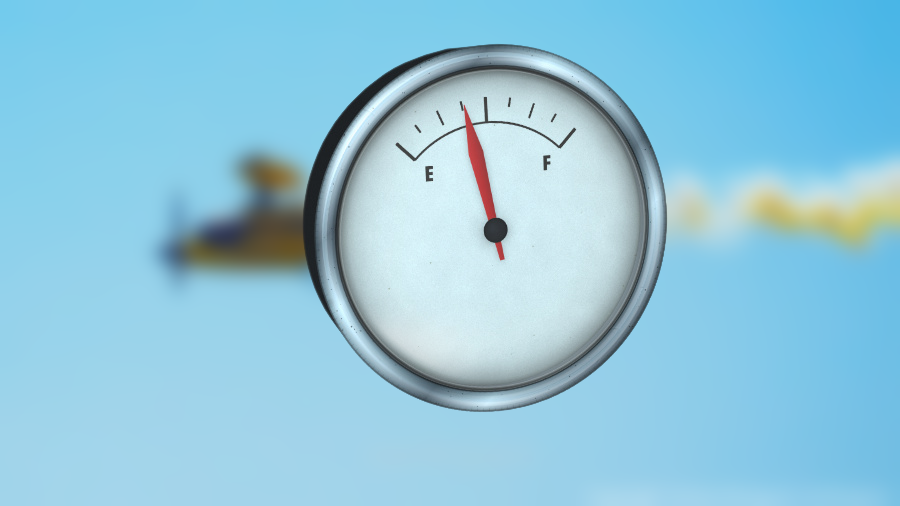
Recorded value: 0.375
